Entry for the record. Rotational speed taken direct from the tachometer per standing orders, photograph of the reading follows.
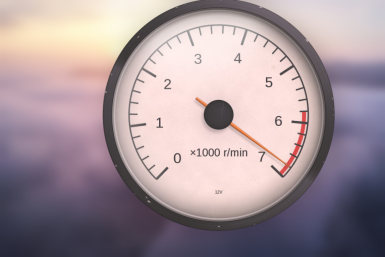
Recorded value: 6800 rpm
